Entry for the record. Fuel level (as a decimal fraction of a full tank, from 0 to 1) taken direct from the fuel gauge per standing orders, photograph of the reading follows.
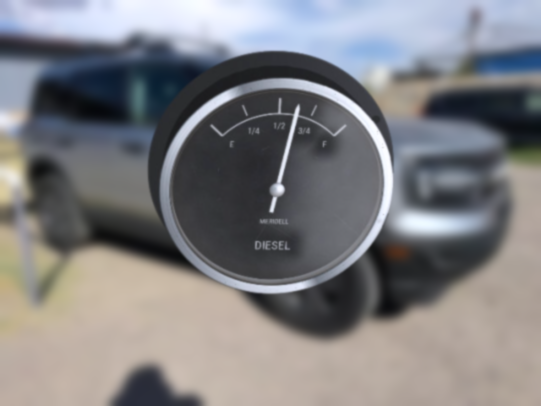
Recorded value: 0.625
